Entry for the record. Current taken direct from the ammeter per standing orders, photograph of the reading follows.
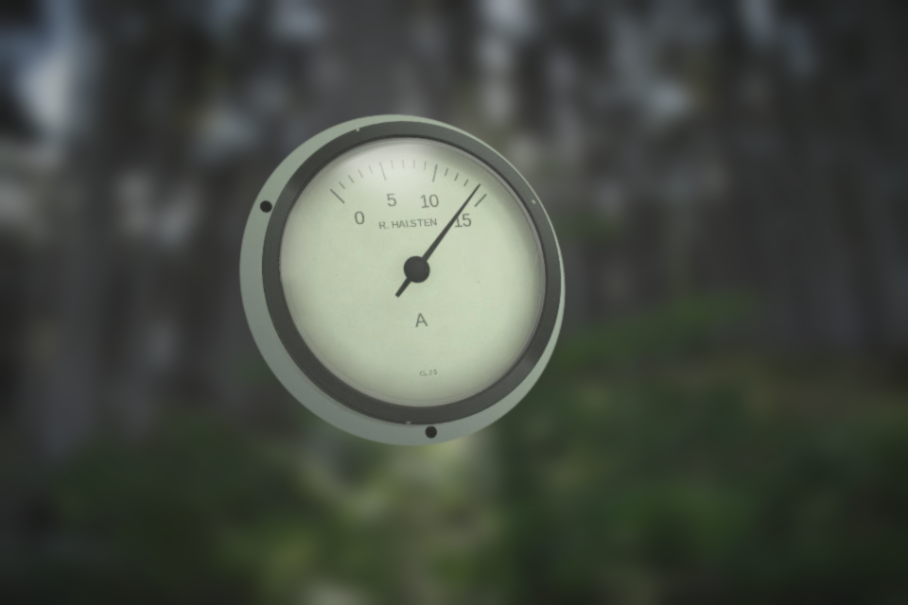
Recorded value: 14 A
